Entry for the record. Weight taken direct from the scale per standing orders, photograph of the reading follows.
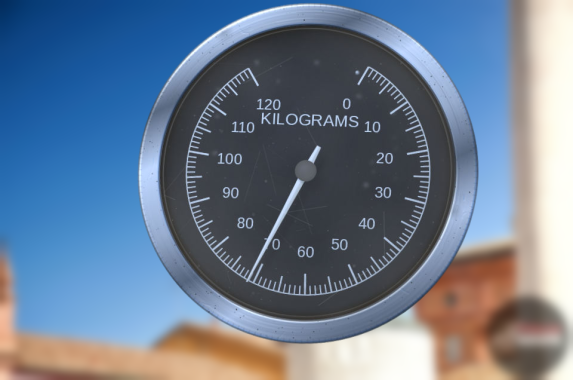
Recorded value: 71 kg
